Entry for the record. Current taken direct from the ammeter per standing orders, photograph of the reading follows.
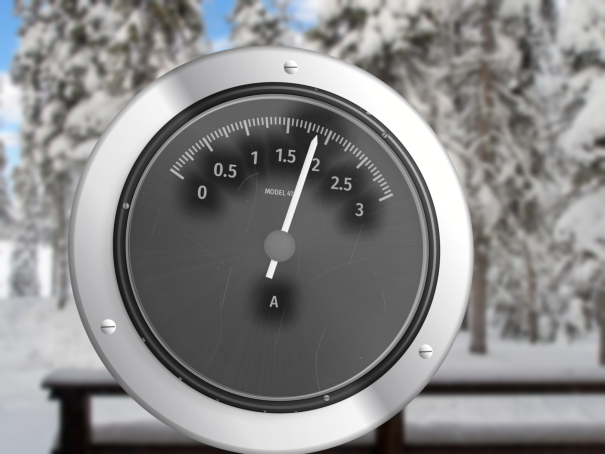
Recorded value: 1.85 A
